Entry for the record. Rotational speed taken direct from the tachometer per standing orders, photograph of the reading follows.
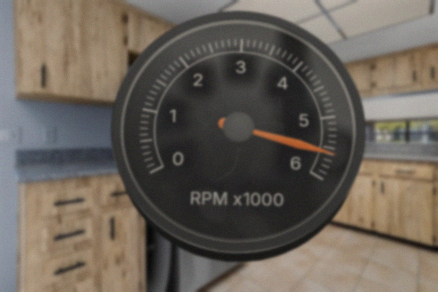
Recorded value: 5600 rpm
